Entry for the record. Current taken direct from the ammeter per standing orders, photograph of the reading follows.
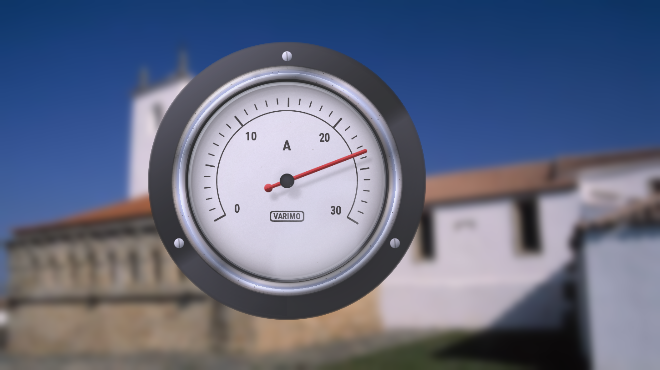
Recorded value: 23.5 A
